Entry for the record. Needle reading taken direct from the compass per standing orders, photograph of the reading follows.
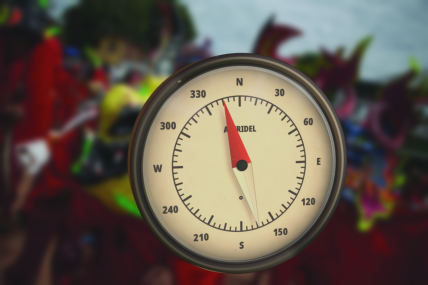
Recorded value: 345 °
